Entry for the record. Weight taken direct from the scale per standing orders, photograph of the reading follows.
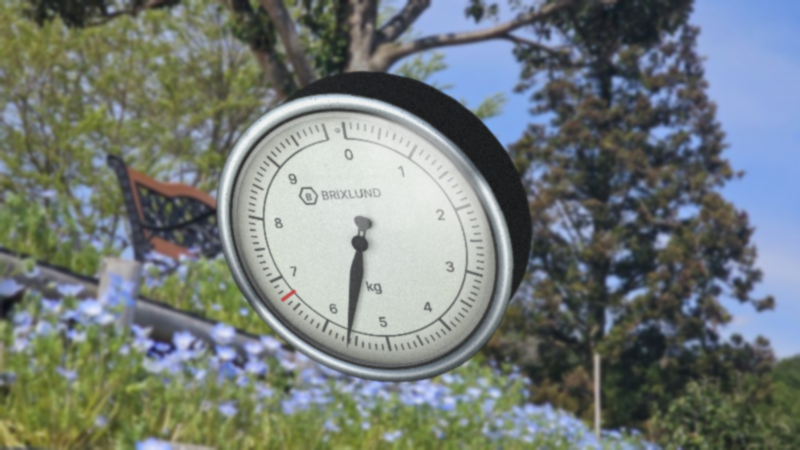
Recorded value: 5.6 kg
